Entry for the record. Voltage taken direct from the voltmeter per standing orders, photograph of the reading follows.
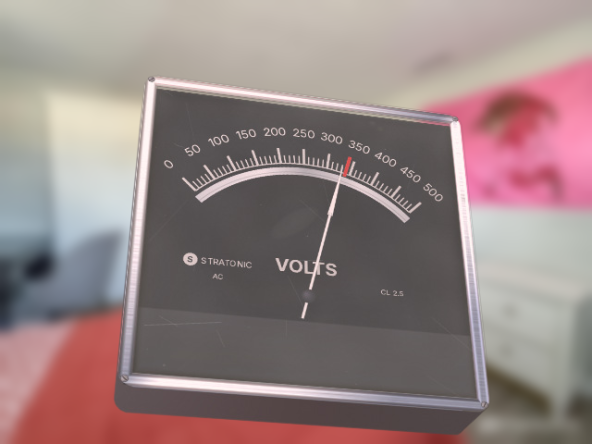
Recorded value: 330 V
